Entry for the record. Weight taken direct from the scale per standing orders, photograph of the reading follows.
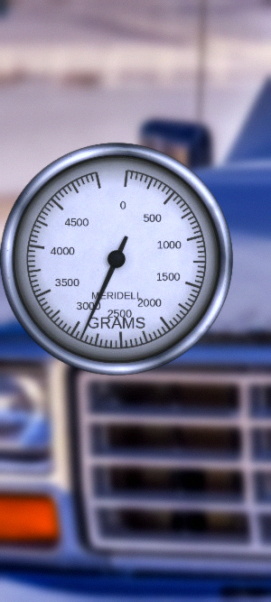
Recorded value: 2900 g
